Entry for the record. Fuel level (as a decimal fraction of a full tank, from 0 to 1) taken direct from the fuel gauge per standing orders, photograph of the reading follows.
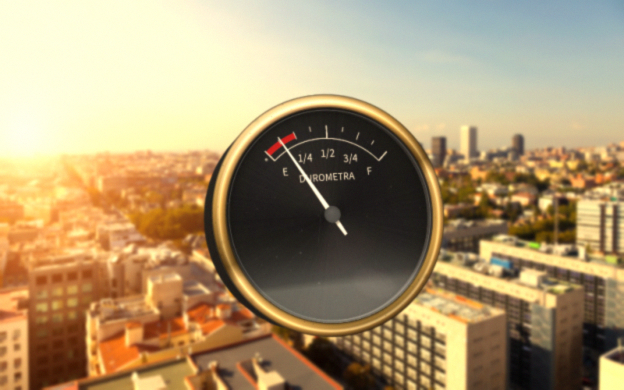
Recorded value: 0.125
